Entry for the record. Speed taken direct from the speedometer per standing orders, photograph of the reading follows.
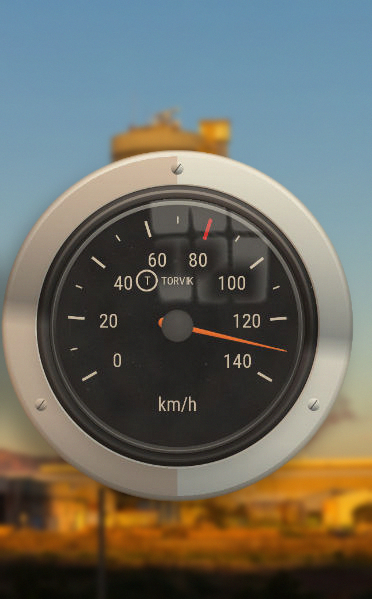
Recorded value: 130 km/h
